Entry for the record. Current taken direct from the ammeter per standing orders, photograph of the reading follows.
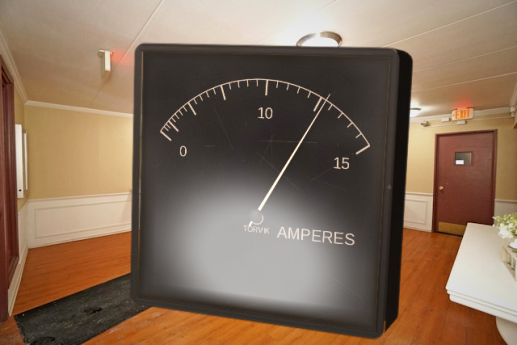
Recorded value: 12.75 A
